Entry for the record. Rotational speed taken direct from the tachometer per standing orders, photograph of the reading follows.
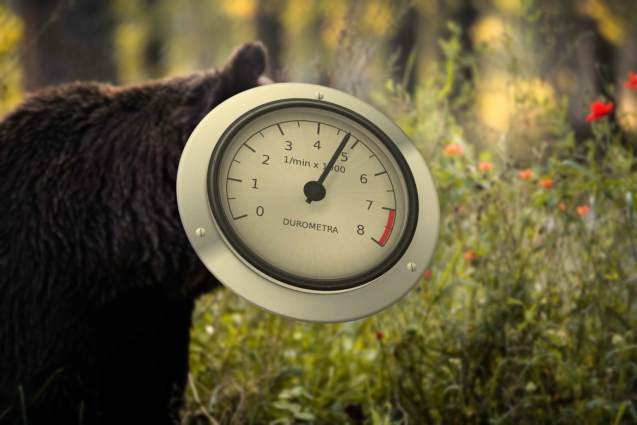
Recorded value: 4750 rpm
